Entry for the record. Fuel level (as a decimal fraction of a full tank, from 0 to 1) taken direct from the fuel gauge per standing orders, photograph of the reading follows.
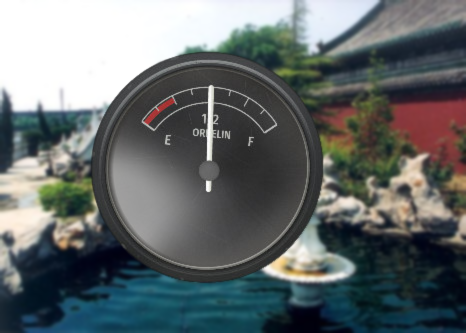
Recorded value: 0.5
